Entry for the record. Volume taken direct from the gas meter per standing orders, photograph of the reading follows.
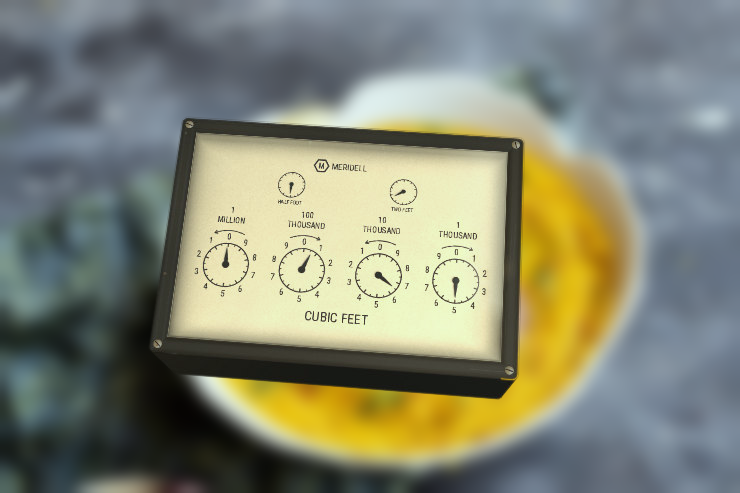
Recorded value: 6500 ft³
